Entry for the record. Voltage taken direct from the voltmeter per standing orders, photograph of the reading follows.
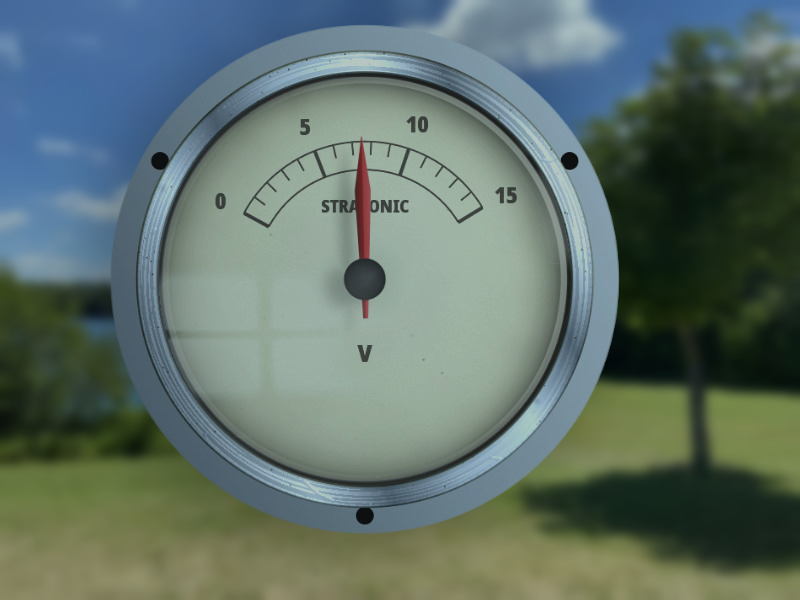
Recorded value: 7.5 V
